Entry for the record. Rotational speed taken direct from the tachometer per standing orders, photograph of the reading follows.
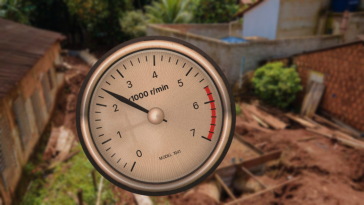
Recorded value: 2400 rpm
